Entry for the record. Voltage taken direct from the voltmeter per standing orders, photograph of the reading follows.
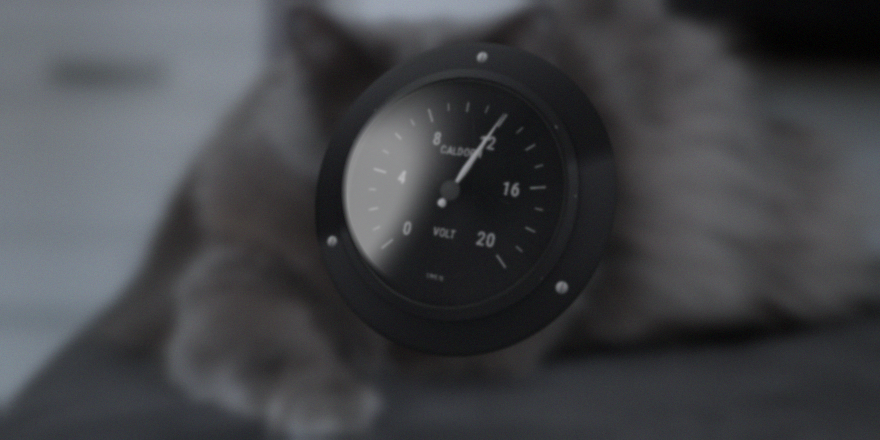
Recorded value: 12 V
